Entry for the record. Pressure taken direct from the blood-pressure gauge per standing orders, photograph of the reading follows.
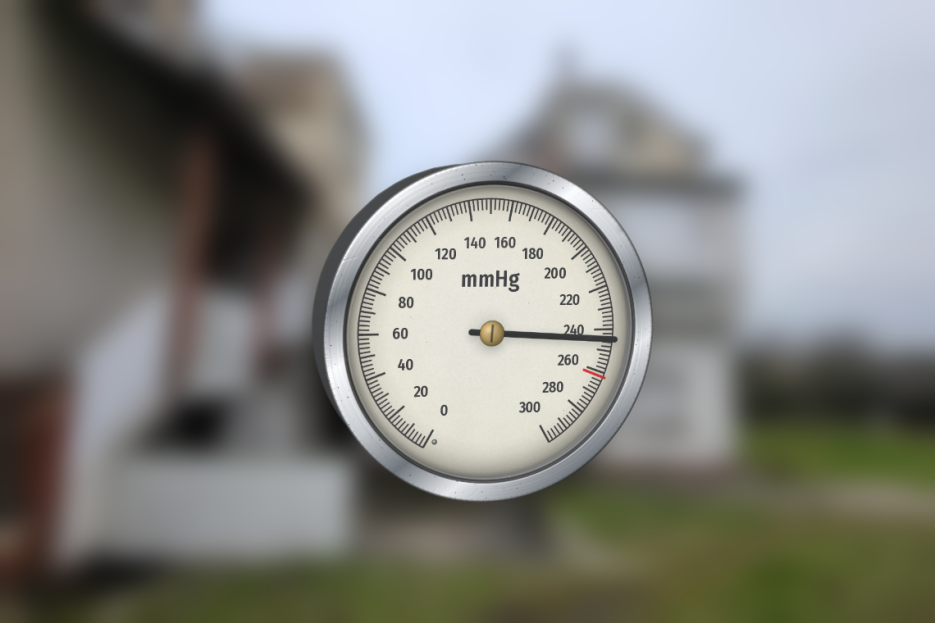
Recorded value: 244 mmHg
